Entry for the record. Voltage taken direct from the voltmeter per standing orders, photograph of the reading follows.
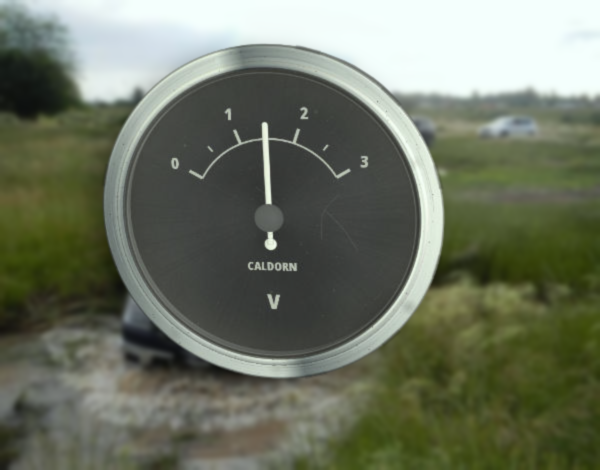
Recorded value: 1.5 V
